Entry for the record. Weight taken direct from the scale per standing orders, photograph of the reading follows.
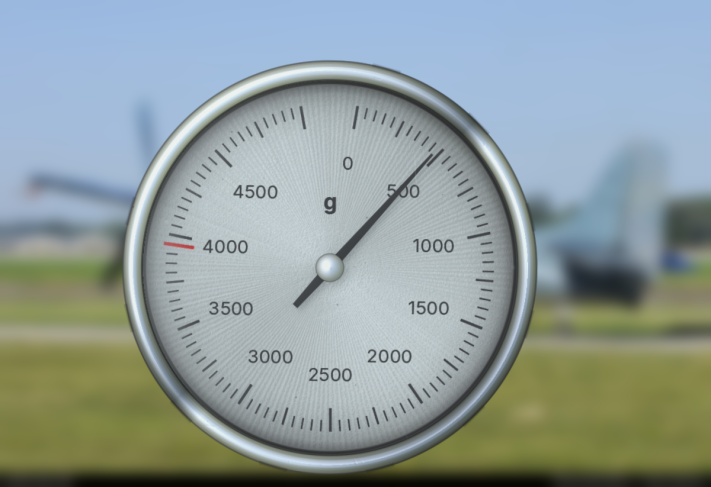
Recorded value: 475 g
